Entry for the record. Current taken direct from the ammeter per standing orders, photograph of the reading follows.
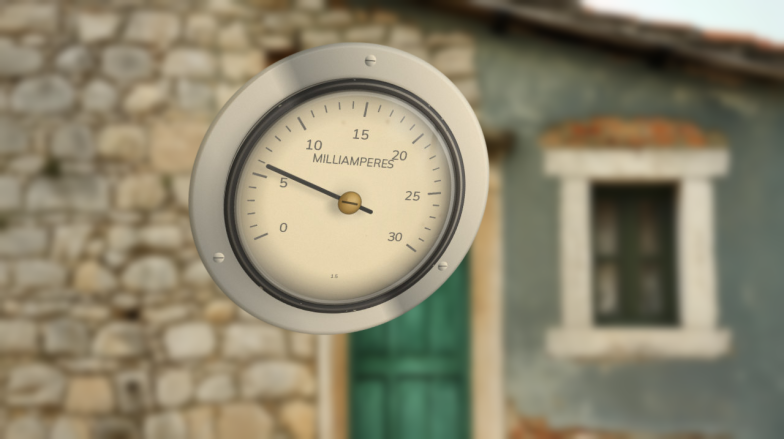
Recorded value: 6 mA
